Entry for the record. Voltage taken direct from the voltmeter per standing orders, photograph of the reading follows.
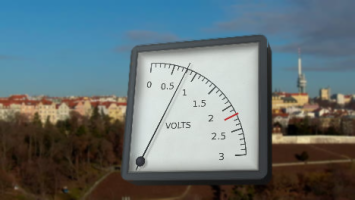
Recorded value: 0.8 V
